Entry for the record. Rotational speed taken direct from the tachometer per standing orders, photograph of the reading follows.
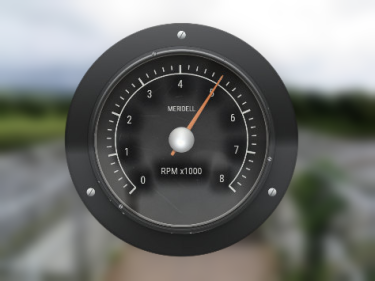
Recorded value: 5000 rpm
